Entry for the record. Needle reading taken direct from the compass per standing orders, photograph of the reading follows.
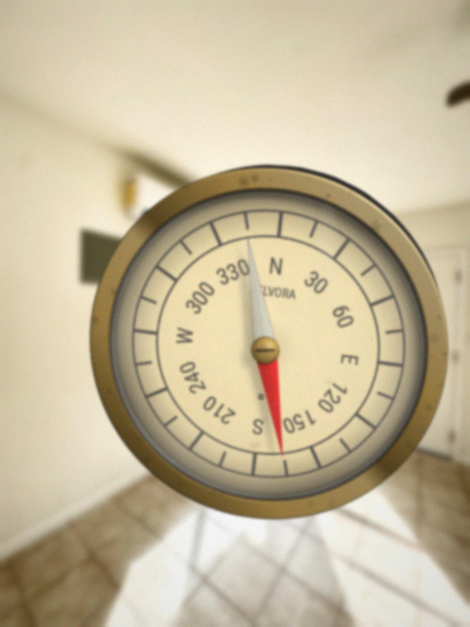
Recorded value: 165 °
